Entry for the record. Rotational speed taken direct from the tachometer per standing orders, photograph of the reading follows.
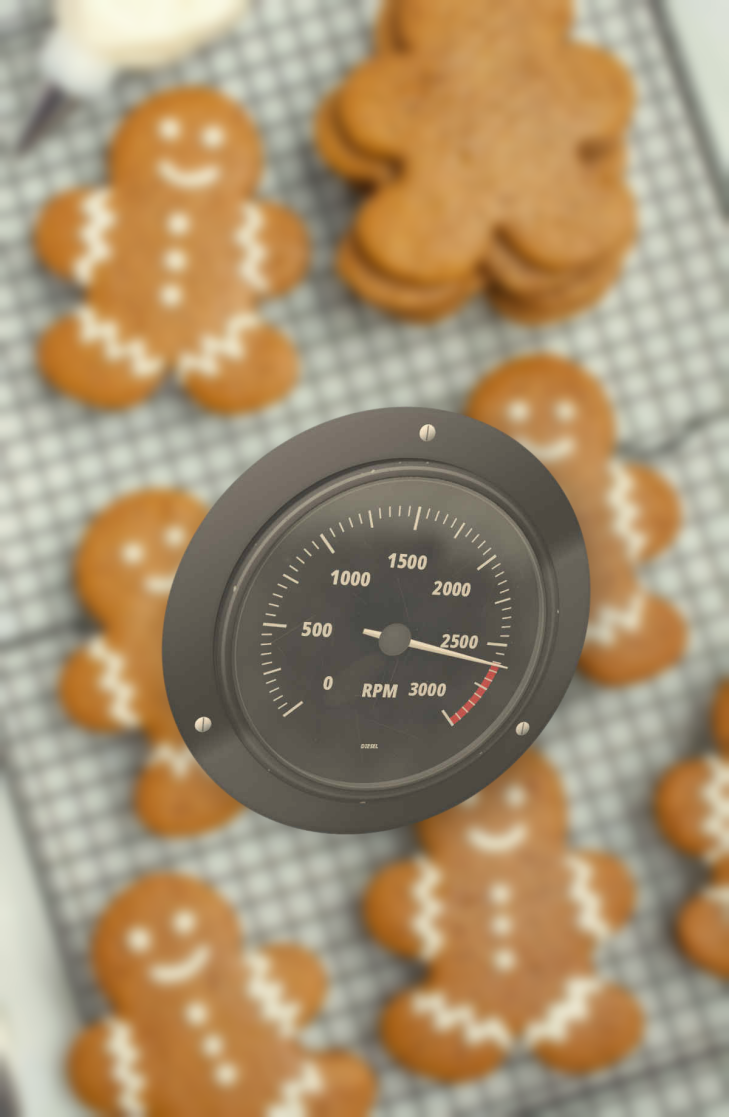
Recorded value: 2600 rpm
